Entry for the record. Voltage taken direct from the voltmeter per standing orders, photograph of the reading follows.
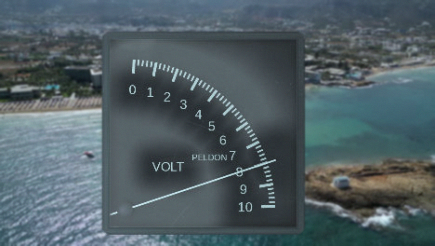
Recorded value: 8 V
